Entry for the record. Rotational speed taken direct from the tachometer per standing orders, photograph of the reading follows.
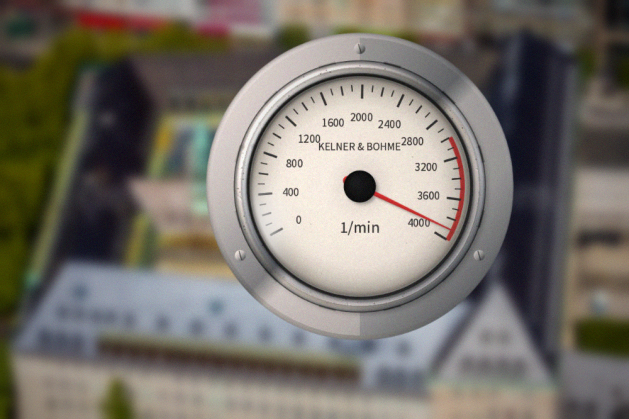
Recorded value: 3900 rpm
